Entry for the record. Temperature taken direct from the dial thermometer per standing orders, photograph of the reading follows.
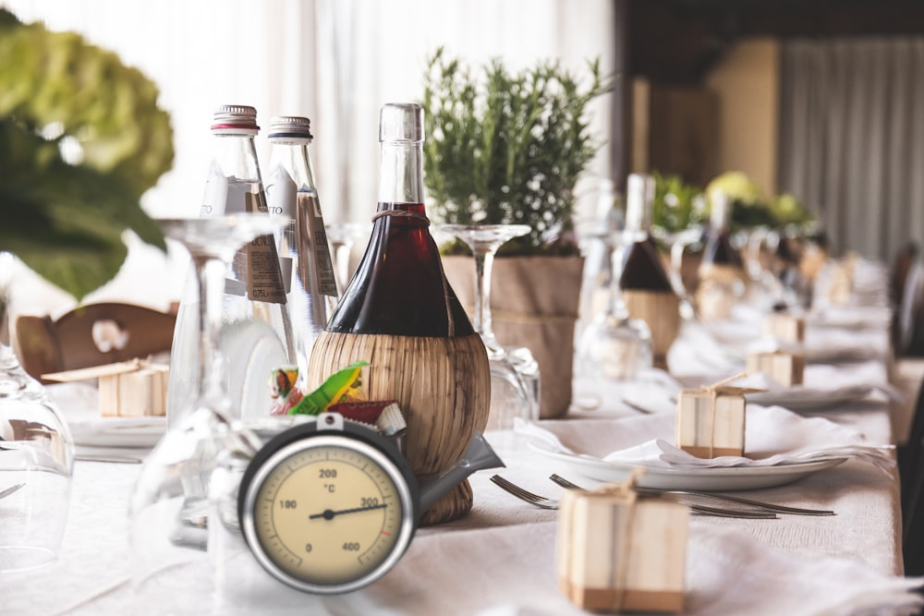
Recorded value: 310 °C
